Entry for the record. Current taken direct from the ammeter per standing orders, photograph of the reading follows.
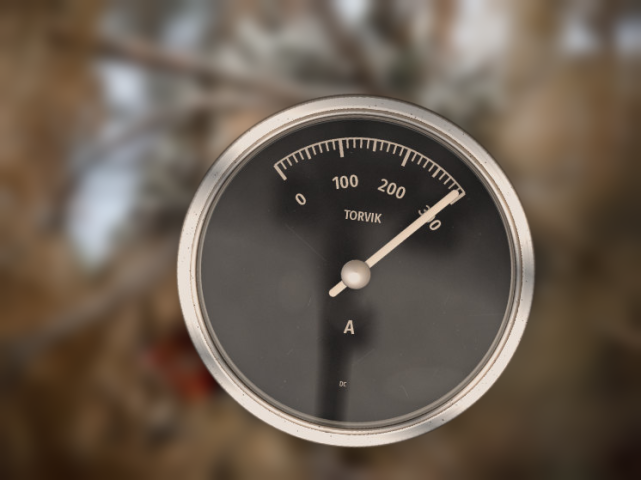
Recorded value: 290 A
